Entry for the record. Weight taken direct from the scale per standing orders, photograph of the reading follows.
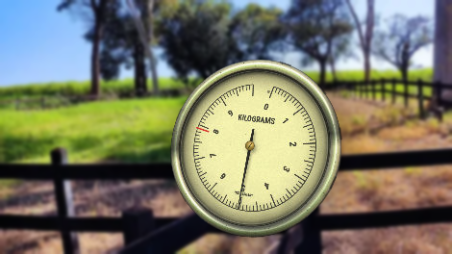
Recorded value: 5 kg
